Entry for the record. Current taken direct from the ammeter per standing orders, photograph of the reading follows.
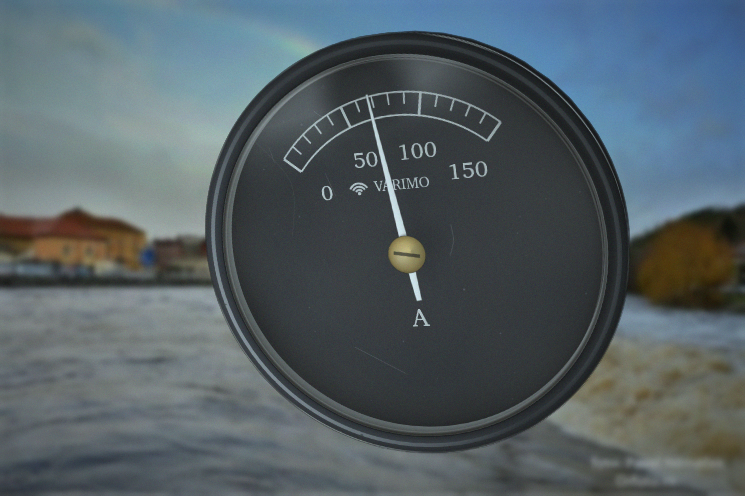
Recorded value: 70 A
